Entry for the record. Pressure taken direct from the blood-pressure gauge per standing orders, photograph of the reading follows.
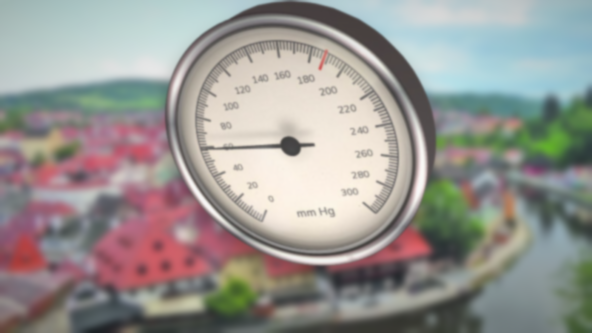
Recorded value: 60 mmHg
